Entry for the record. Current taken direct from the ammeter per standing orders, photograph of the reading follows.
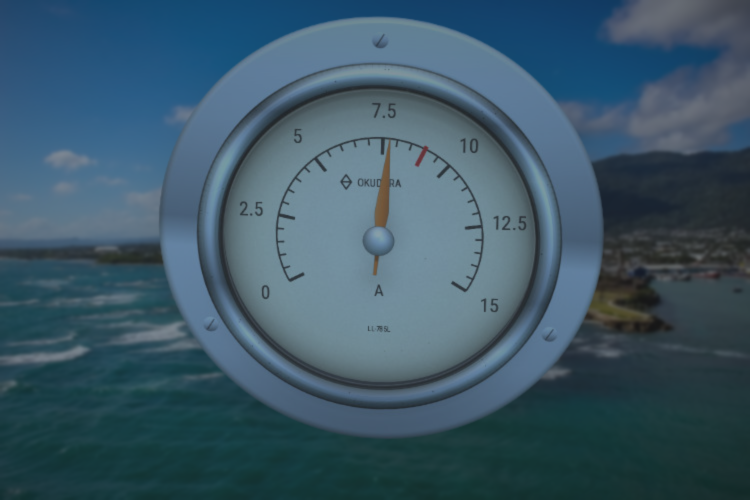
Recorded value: 7.75 A
